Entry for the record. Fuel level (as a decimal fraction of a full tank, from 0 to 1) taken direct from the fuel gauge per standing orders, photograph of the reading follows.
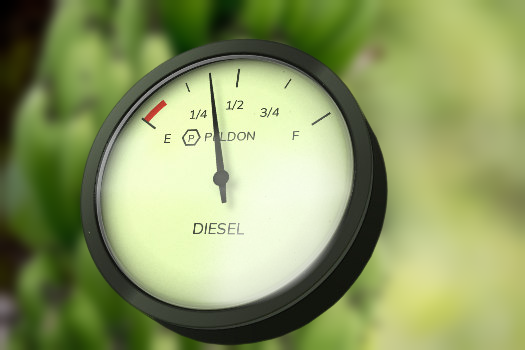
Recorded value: 0.375
